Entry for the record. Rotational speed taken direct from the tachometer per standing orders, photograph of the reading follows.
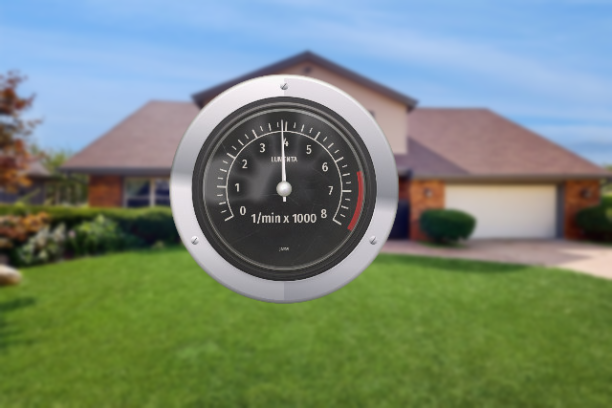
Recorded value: 3875 rpm
